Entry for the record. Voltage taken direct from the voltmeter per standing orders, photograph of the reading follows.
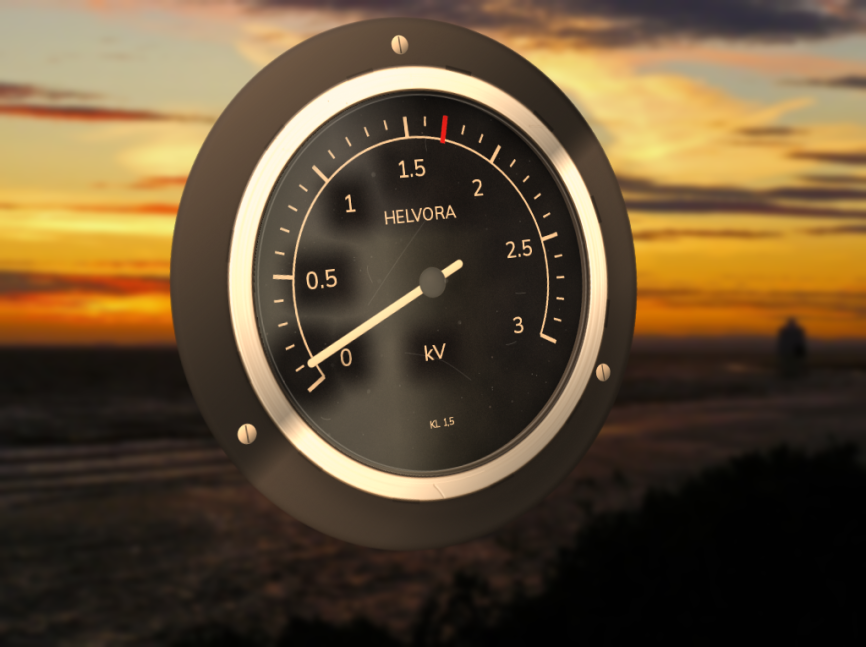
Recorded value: 0.1 kV
